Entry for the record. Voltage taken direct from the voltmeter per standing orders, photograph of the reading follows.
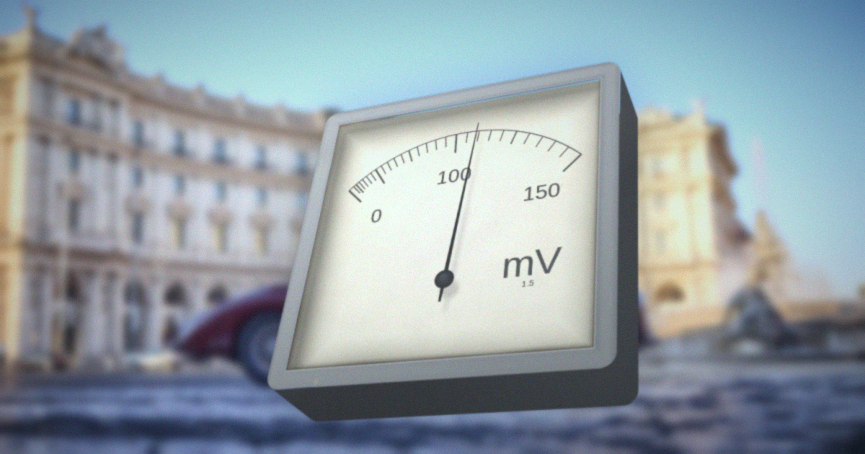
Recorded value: 110 mV
